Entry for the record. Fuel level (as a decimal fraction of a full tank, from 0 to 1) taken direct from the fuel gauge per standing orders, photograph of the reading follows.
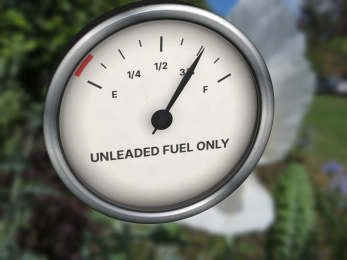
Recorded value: 0.75
